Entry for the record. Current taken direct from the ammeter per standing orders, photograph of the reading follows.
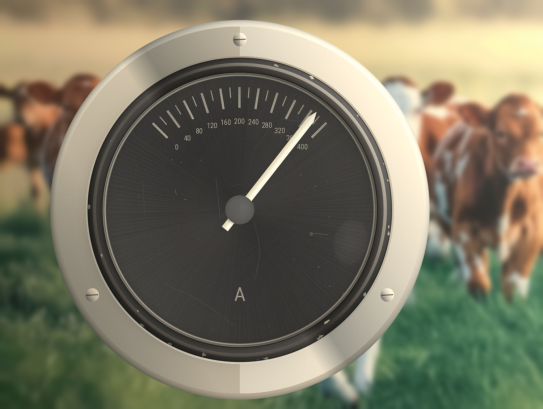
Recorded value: 370 A
